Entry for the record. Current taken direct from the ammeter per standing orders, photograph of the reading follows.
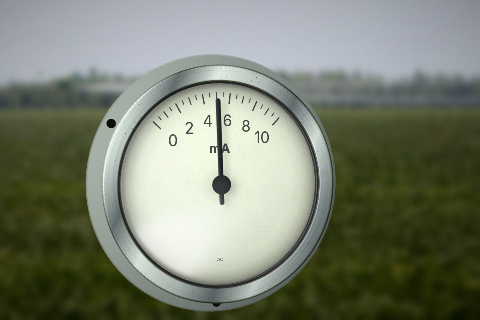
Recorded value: 5 mA
